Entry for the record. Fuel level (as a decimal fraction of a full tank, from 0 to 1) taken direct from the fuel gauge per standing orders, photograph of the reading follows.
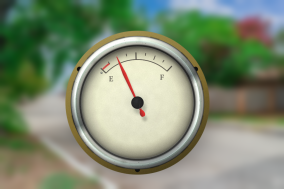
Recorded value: 0.25
